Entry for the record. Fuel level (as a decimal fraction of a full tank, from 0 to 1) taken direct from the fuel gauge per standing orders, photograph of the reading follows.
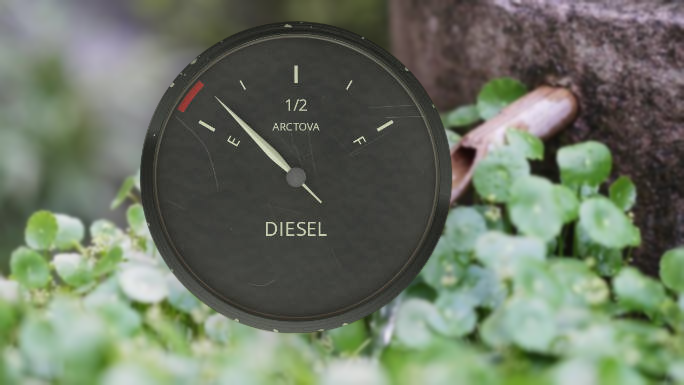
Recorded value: 0.125
